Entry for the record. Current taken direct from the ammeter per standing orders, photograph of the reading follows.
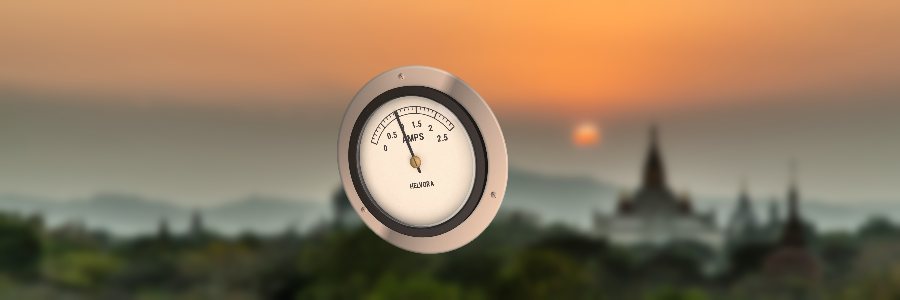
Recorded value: 1 A
